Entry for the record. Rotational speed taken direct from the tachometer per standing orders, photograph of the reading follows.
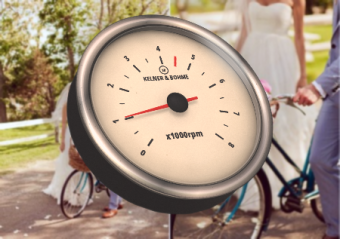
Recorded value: 1000 rpm
